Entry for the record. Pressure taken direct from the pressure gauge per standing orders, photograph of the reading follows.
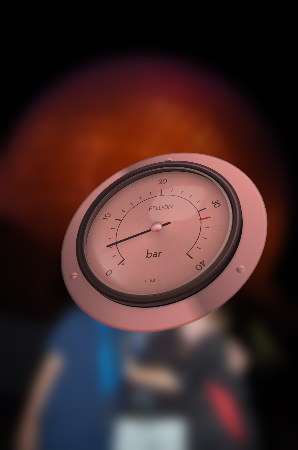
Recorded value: 4 bar
